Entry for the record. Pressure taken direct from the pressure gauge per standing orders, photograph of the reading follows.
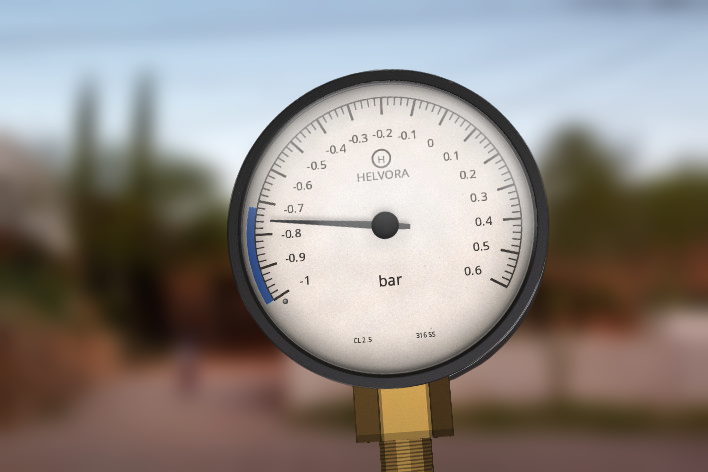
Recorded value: -0.76 bar
